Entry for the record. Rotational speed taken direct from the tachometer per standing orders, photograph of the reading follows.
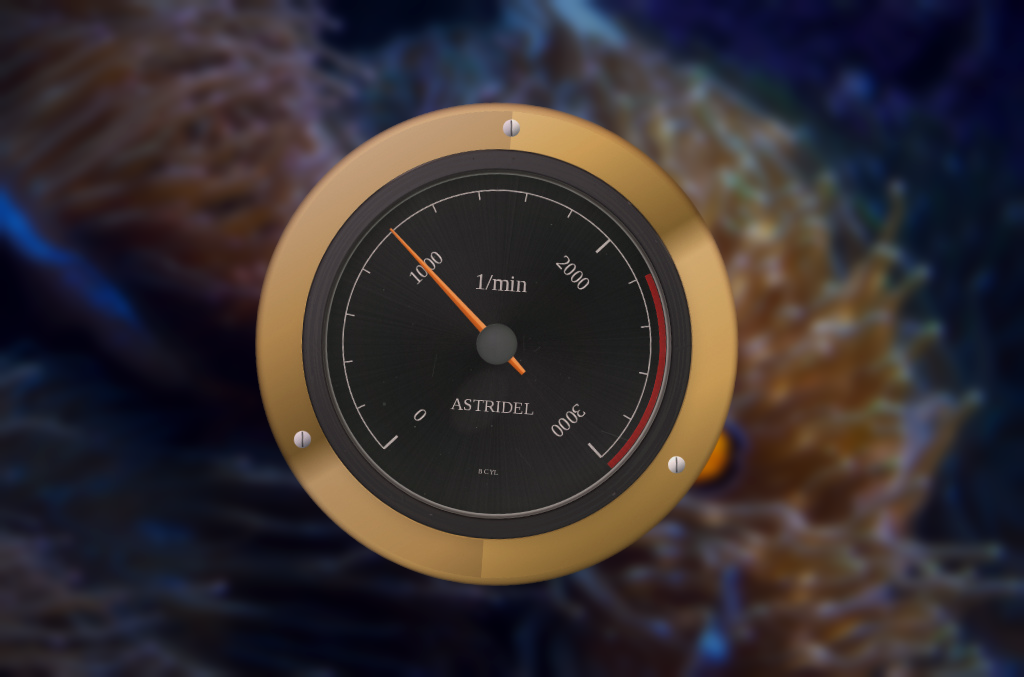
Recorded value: 1000 rpm
